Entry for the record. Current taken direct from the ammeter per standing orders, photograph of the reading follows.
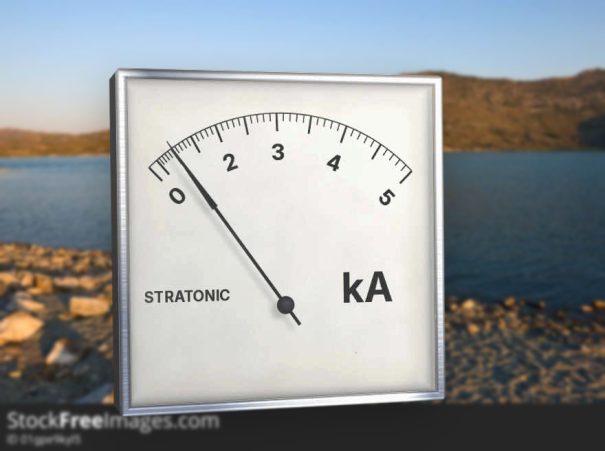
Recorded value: 1 kA
